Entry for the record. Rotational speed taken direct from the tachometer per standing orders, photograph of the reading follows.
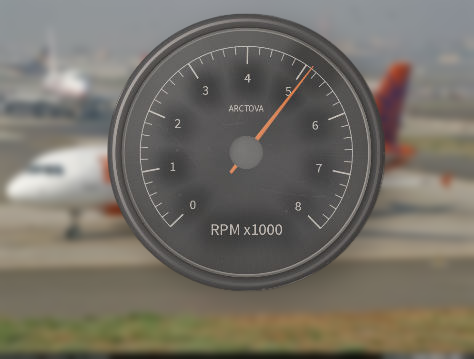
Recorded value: 5100 rpm
